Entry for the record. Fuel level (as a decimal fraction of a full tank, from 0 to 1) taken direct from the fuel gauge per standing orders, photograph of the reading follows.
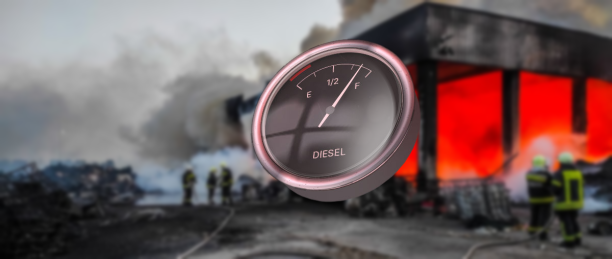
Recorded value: 0.875
